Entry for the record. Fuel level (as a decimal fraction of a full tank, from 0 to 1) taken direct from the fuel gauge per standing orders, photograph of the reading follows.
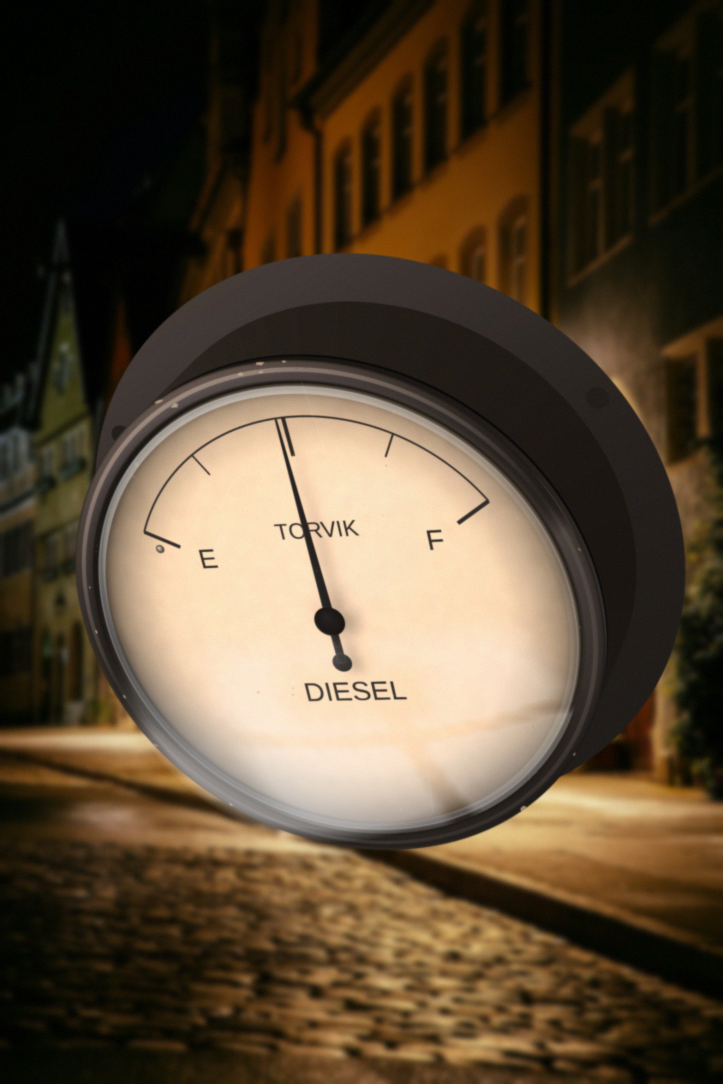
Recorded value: 0.5
